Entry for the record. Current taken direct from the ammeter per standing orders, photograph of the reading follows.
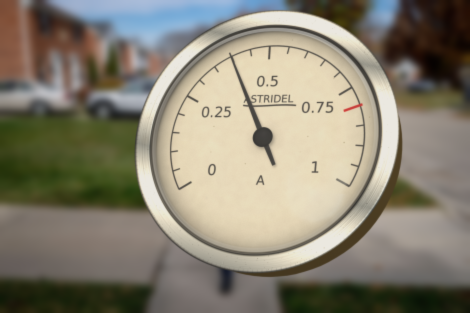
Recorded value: 0.4 A
